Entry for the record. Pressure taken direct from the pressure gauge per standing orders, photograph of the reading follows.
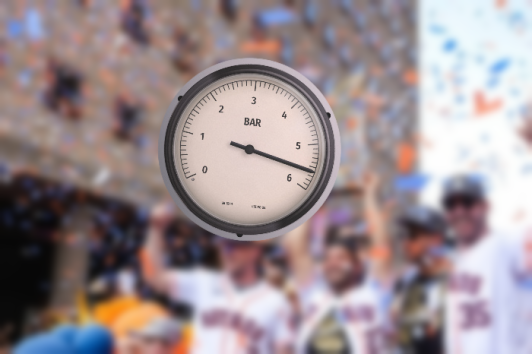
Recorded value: 5.6 bar
